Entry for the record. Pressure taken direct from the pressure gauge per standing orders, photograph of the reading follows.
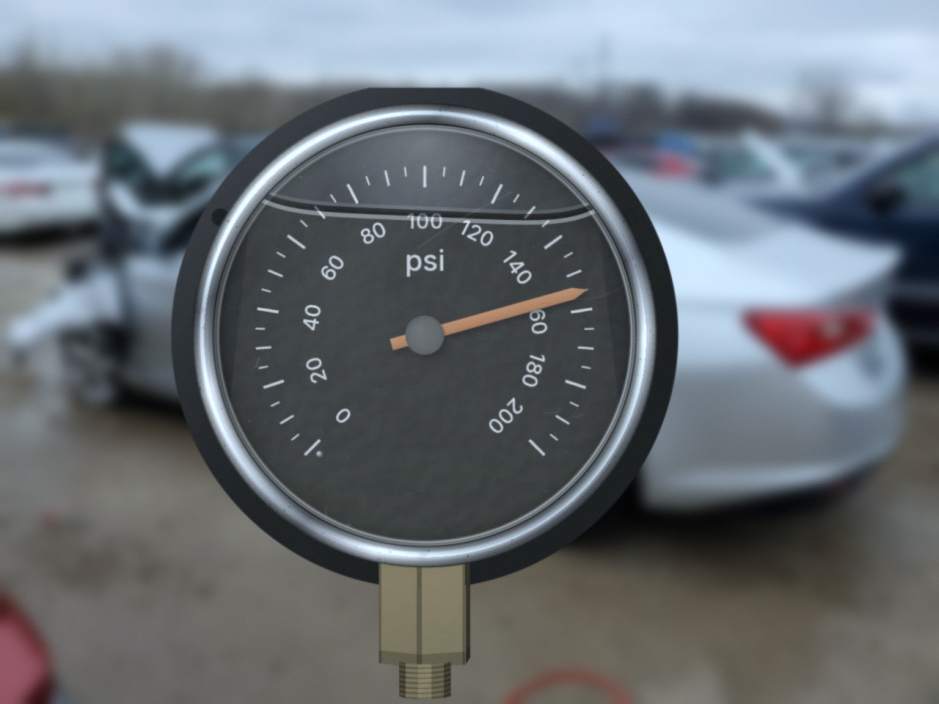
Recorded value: 155 psi
